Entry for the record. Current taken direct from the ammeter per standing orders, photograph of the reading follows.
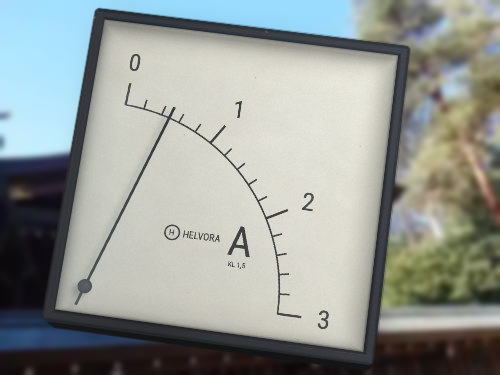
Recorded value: 0.5 A
